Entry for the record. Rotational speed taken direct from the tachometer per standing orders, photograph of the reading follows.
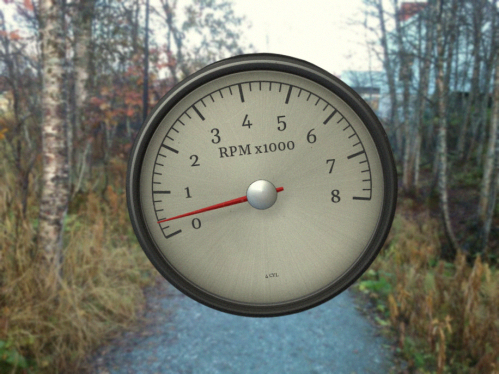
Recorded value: 400 rpm
